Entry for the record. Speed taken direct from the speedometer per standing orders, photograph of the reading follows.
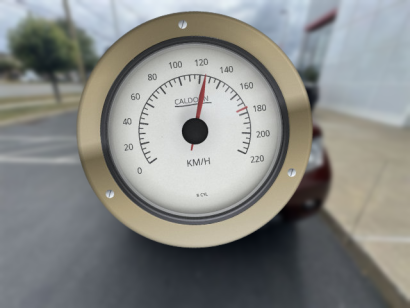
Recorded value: 125 km/h
